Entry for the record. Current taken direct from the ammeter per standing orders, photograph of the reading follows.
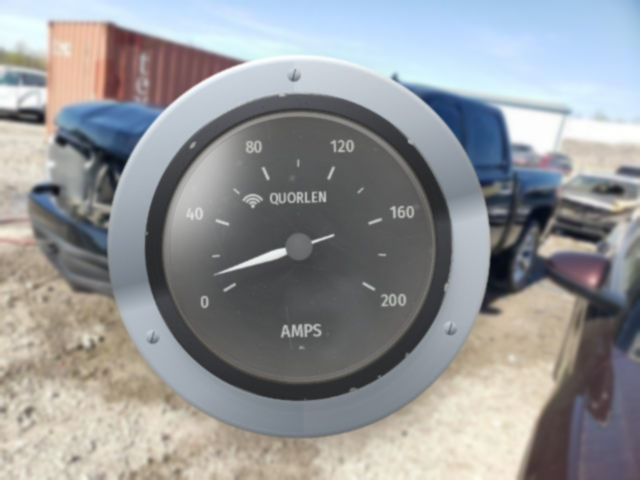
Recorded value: 10 A
